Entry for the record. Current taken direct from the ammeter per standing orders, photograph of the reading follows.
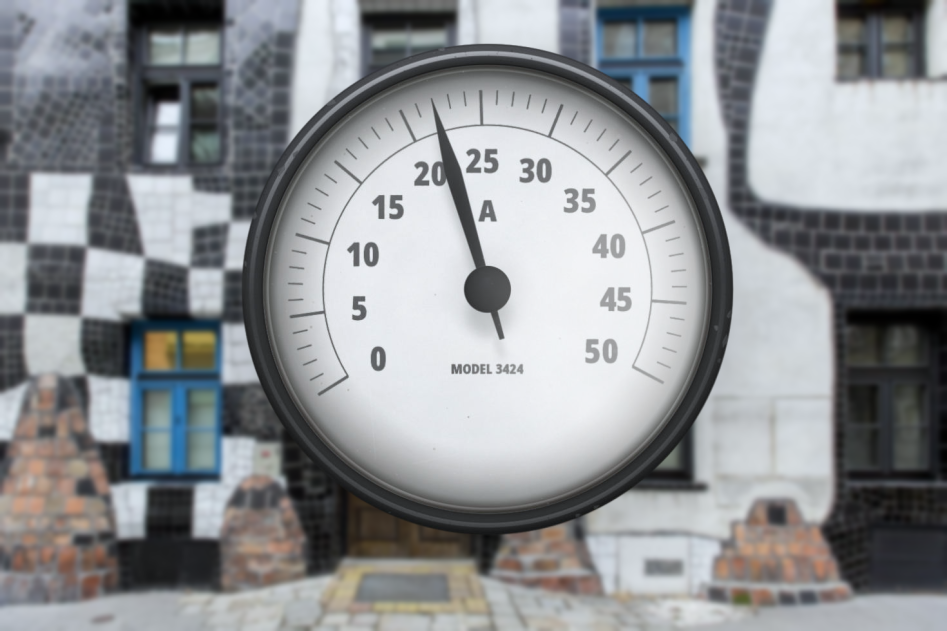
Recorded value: 22 A
